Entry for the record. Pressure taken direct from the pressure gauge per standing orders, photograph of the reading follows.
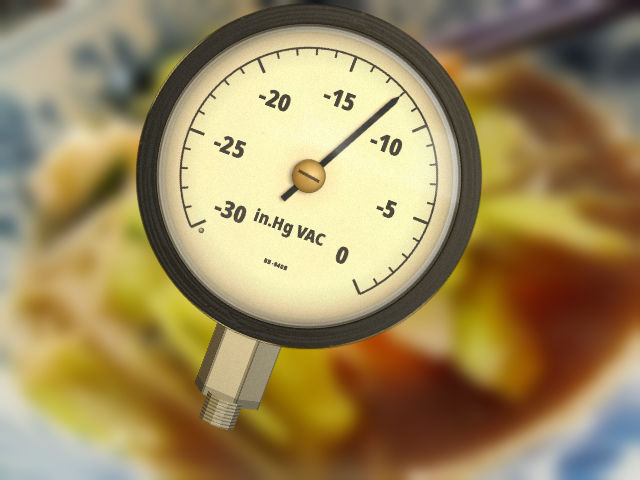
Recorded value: -12 inHg
